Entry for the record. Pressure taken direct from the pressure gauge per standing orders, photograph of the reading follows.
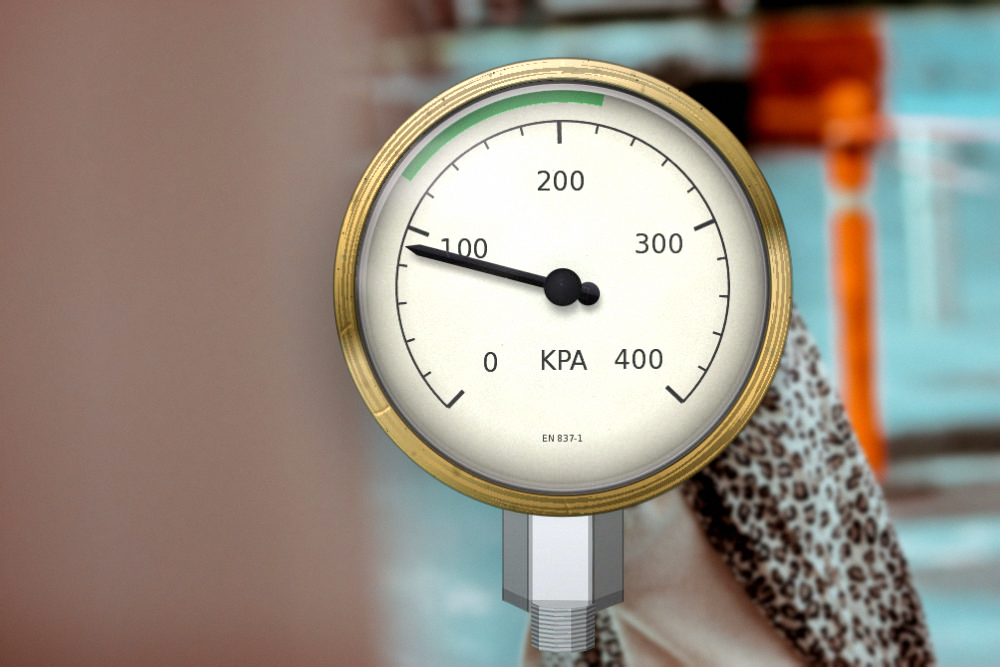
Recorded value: 90 kPa
